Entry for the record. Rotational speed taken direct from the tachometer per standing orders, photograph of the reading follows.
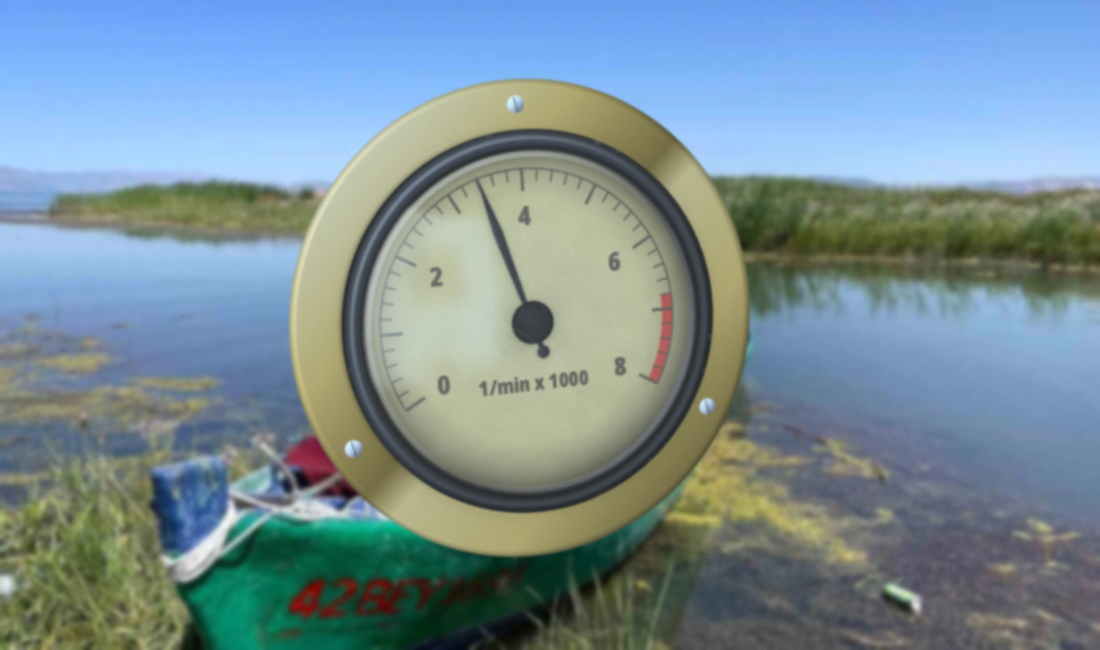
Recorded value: 3400 rpm
